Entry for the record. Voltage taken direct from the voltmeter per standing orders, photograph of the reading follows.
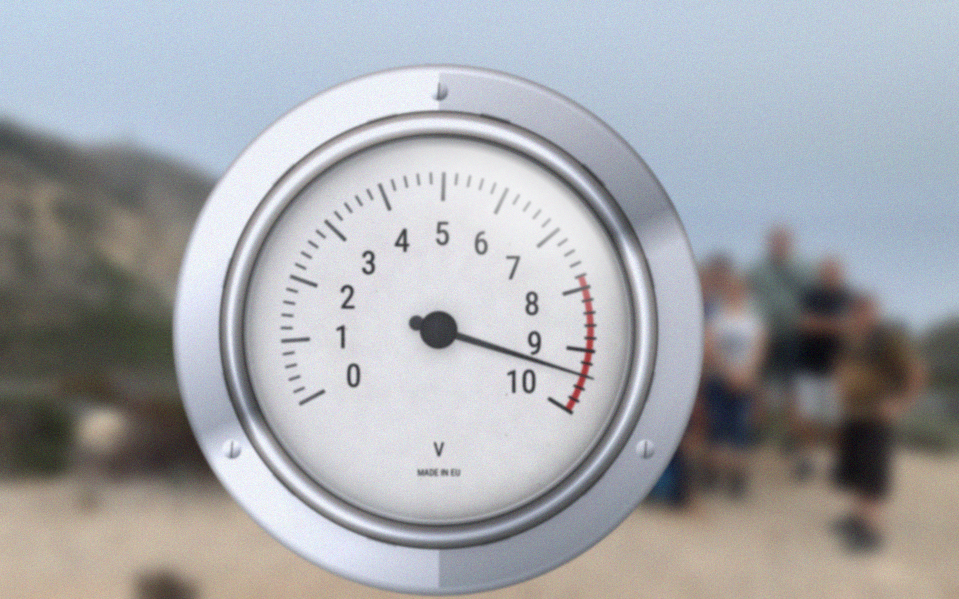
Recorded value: 9.4 V
